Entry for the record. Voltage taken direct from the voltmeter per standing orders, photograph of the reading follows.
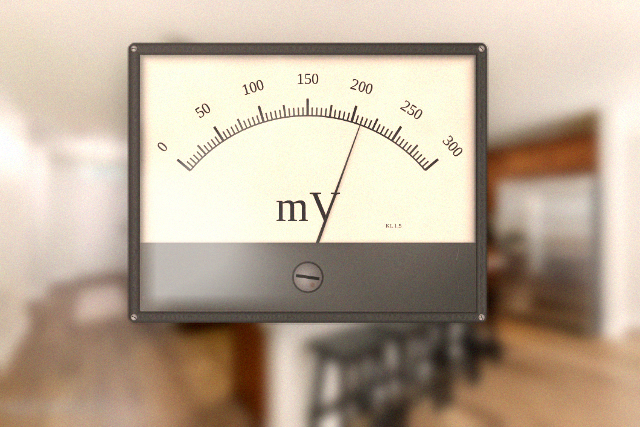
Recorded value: 210 mV
